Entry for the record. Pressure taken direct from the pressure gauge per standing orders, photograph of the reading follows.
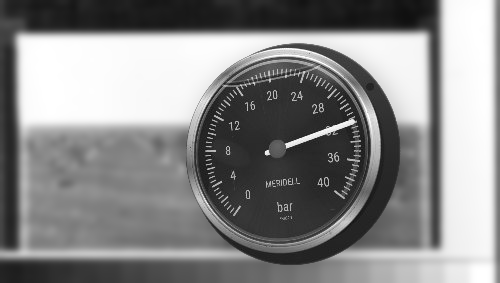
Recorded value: 32 bar
